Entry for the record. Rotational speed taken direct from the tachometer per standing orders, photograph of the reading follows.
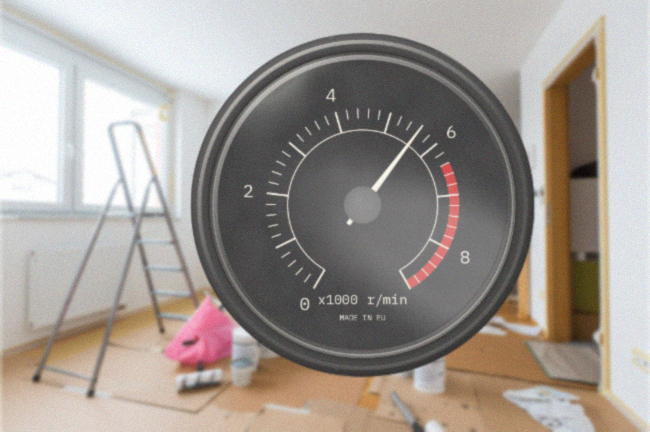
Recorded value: 5600 rpm
